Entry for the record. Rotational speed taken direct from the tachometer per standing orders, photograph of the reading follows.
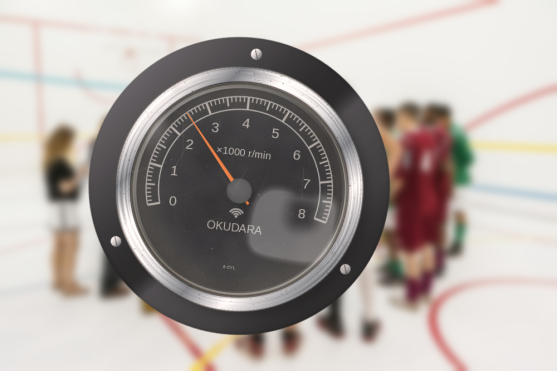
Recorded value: 2500 rpm
